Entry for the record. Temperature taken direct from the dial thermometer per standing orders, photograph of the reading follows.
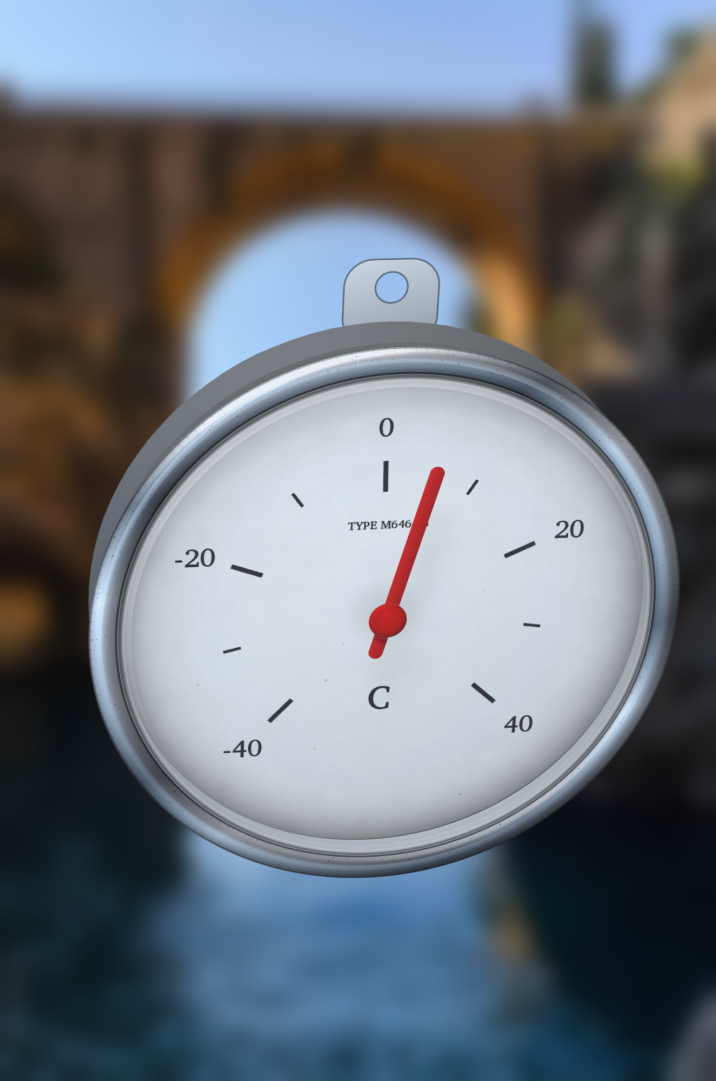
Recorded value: 5 °C
